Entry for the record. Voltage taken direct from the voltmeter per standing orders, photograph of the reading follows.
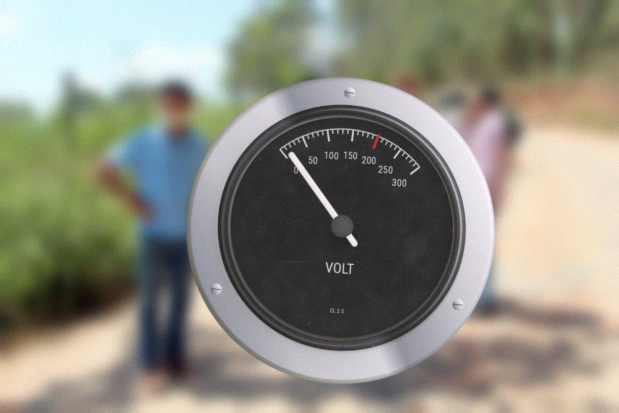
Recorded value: 10 V
